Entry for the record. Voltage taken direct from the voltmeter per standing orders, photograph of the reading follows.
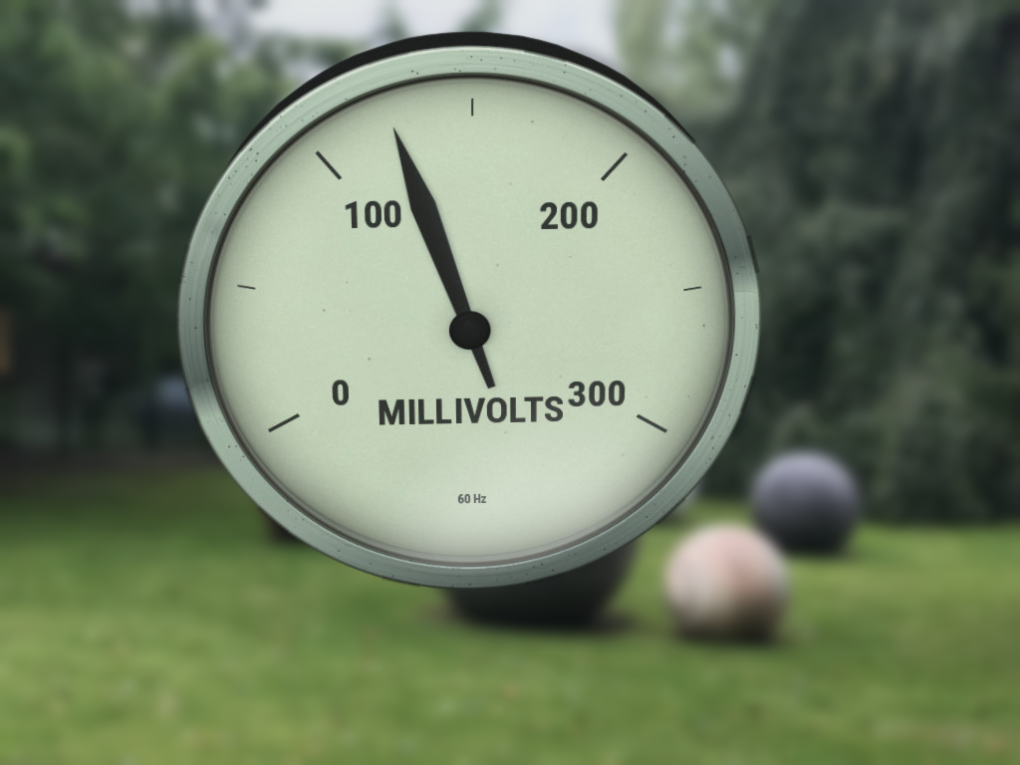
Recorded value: 125 mV
